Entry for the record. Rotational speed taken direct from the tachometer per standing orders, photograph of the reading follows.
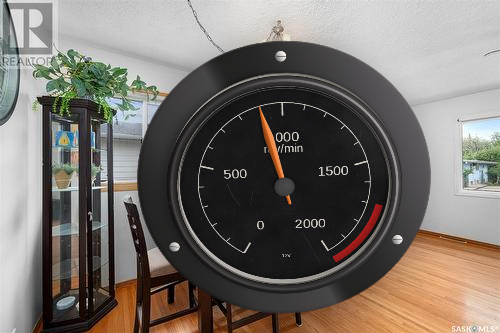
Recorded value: 900 rpm
